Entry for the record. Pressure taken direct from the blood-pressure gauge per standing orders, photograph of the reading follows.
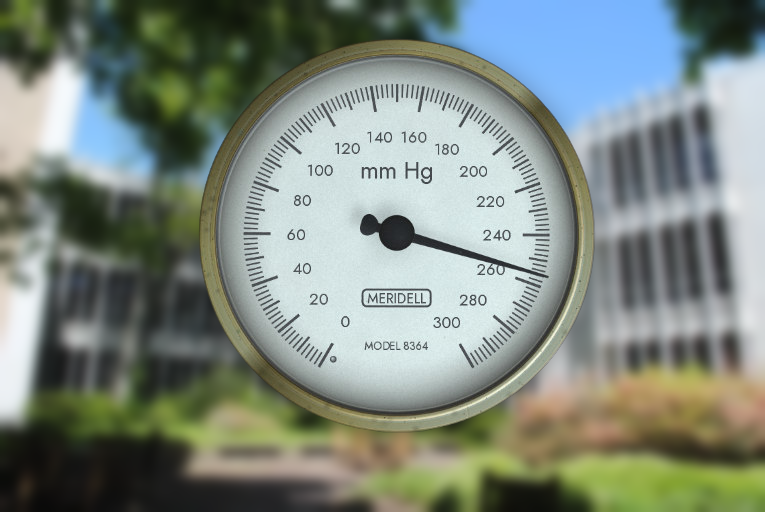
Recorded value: 256 mmHg
